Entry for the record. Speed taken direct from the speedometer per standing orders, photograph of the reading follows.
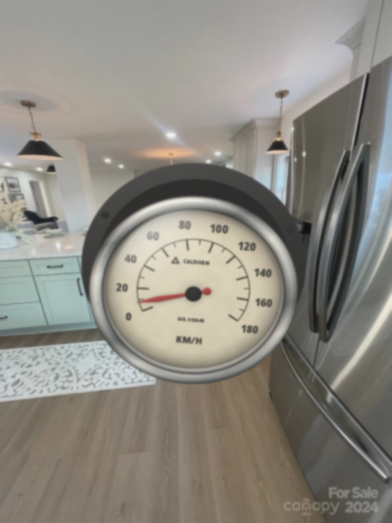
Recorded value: 10 km/h
